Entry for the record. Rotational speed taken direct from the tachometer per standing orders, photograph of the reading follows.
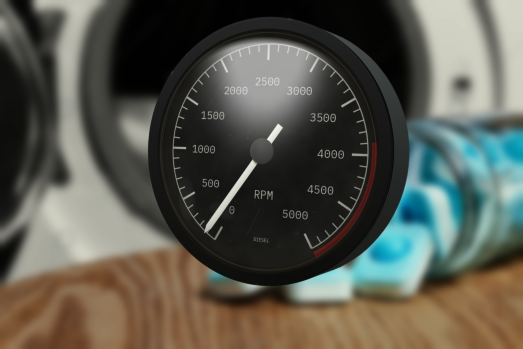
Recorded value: 100 rpm
